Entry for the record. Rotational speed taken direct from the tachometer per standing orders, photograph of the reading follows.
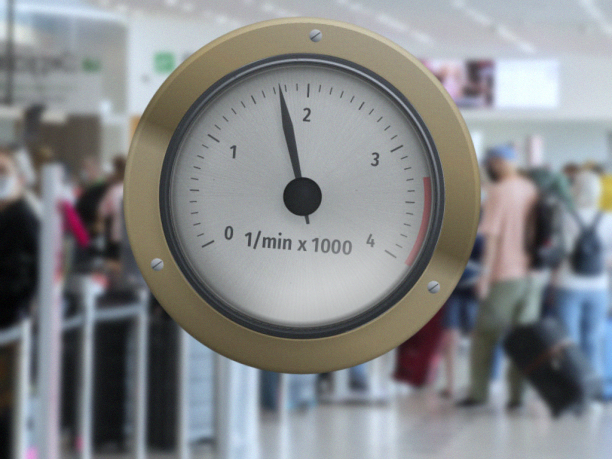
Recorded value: 1750 rpm
